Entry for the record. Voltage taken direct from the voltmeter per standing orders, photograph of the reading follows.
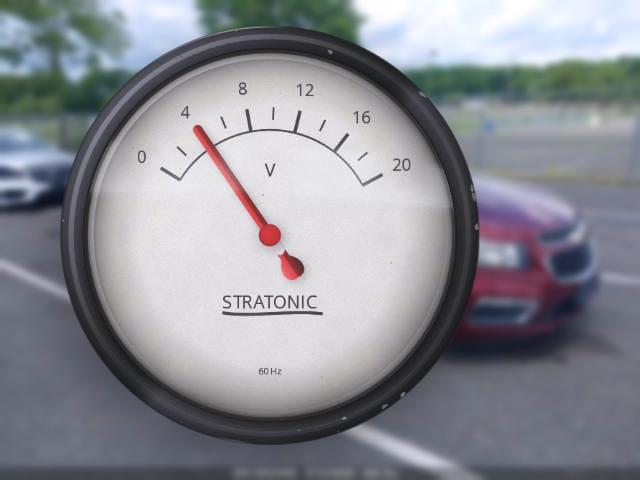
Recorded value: 4 V
